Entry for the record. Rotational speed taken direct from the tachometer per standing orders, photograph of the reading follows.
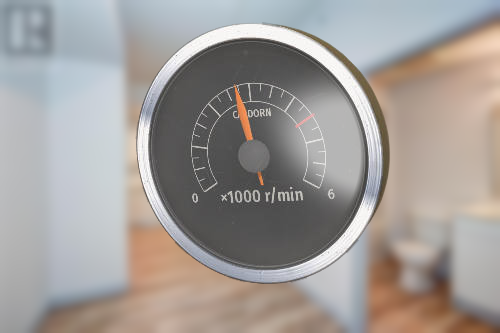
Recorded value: 2750 rpm
